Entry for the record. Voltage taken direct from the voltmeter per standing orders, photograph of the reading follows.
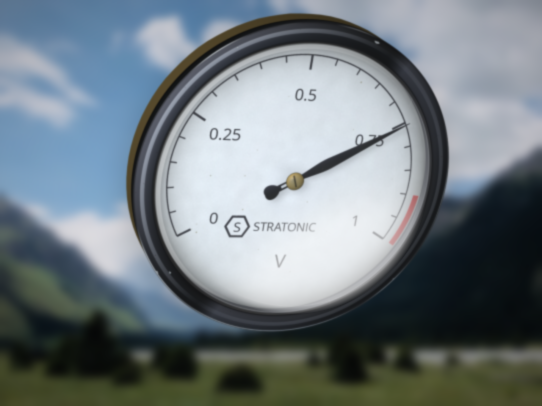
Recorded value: 0.75 V
